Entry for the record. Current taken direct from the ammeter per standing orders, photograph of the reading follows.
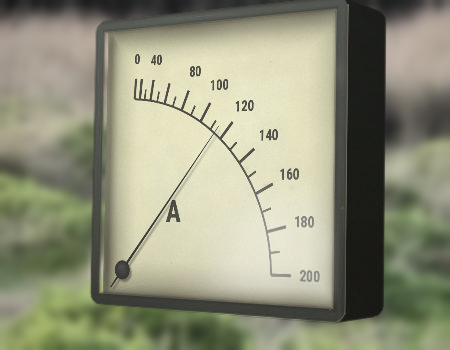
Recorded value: 115 A
